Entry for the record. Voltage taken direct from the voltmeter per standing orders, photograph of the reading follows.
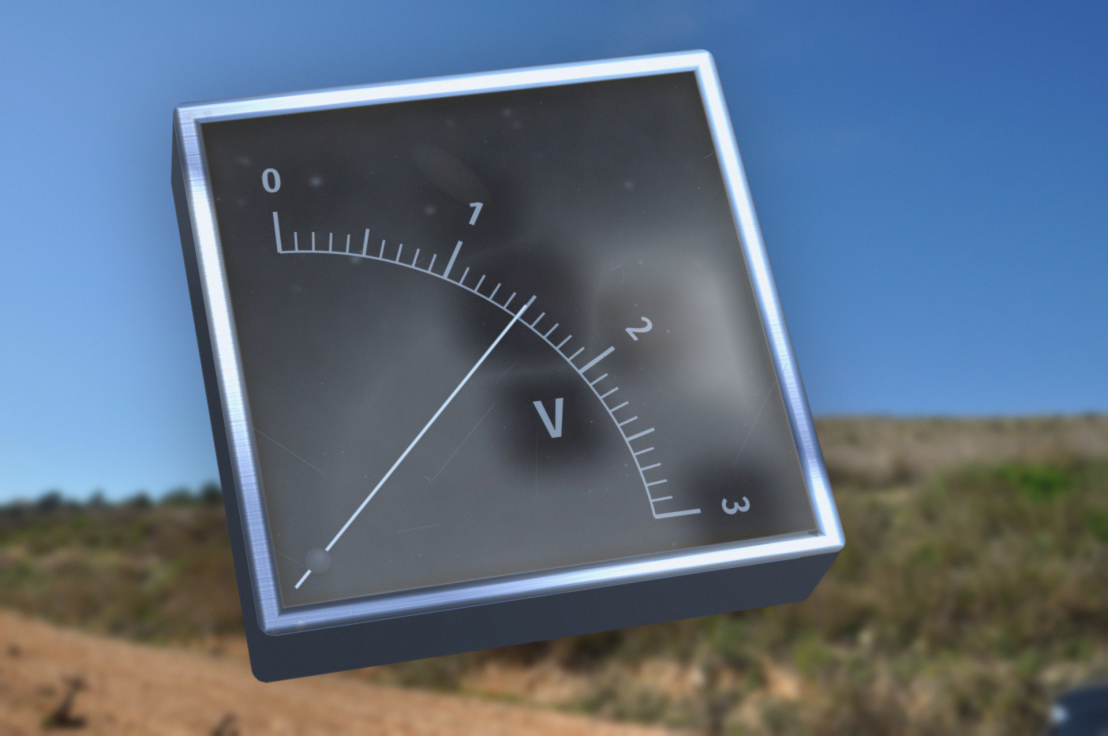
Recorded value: 1.5 V
